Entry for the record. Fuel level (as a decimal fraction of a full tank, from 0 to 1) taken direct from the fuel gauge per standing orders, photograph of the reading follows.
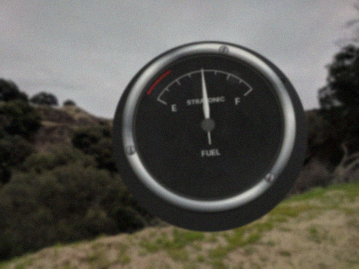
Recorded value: 0.5
